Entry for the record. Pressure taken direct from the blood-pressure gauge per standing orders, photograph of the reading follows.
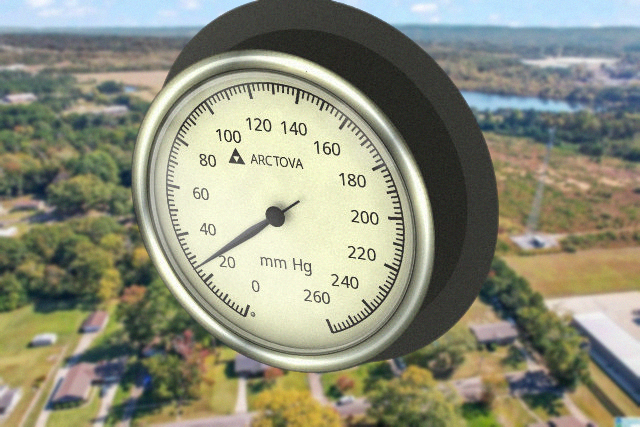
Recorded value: 26 mmHg
